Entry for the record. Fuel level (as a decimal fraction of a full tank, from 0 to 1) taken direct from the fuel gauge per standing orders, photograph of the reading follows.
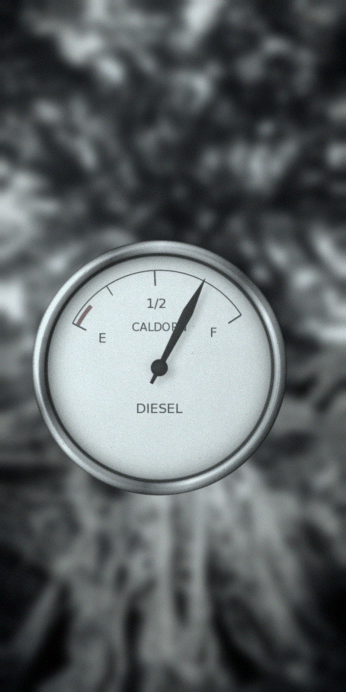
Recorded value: 0.75
